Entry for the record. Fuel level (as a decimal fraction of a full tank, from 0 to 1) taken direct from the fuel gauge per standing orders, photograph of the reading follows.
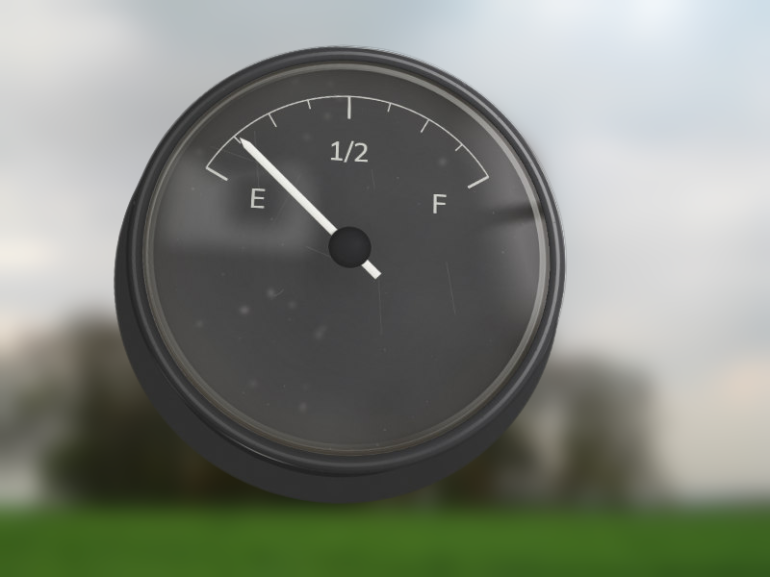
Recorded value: 0.125
